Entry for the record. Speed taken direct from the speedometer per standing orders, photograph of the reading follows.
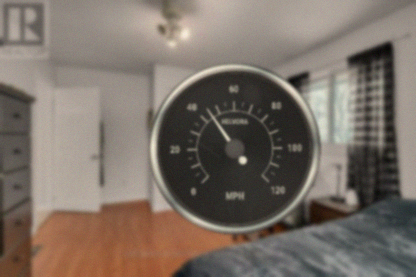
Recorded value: 45 mph
